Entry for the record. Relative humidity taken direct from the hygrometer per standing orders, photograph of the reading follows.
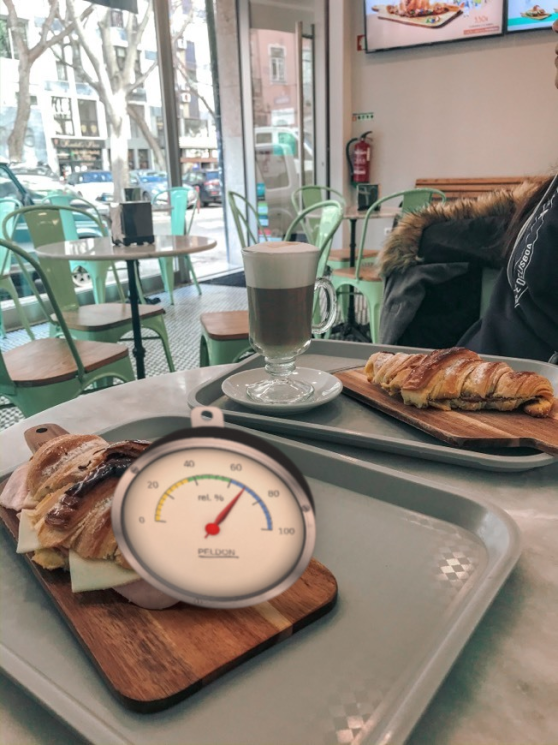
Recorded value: 68 %
